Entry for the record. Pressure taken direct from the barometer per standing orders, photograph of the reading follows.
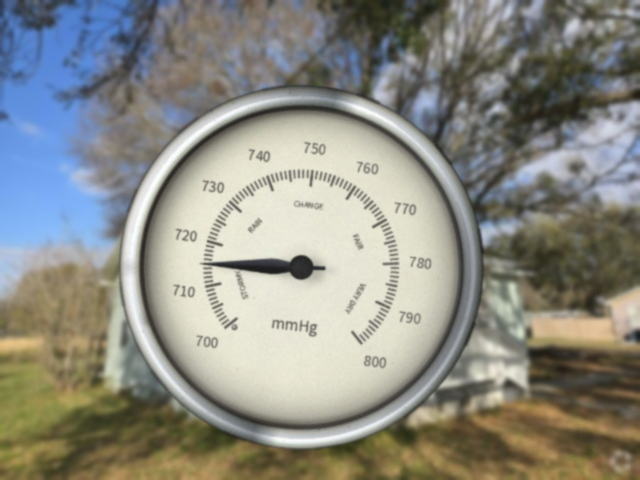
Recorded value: 715 mmHg
